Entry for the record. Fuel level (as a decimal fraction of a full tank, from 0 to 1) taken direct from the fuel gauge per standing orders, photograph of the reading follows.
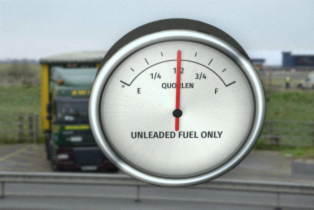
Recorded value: 0.5
